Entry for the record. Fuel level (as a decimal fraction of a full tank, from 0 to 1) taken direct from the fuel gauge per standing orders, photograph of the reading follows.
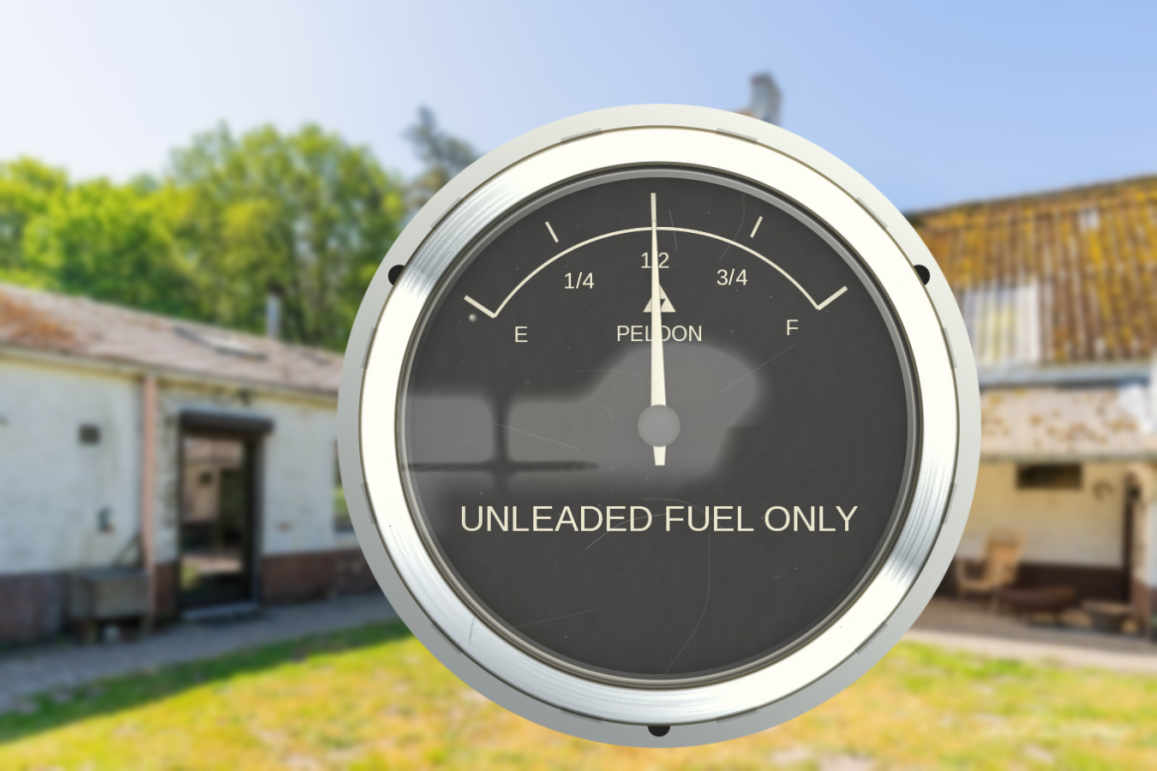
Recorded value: 0.5
